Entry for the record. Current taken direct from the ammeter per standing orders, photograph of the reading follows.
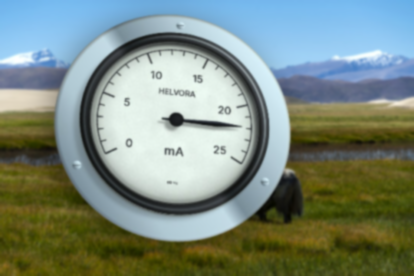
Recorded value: 22 mA
